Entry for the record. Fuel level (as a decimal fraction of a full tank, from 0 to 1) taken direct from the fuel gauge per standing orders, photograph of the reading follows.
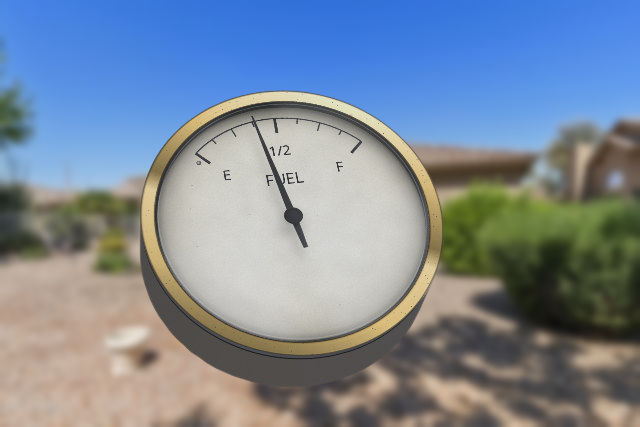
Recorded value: 0.375
